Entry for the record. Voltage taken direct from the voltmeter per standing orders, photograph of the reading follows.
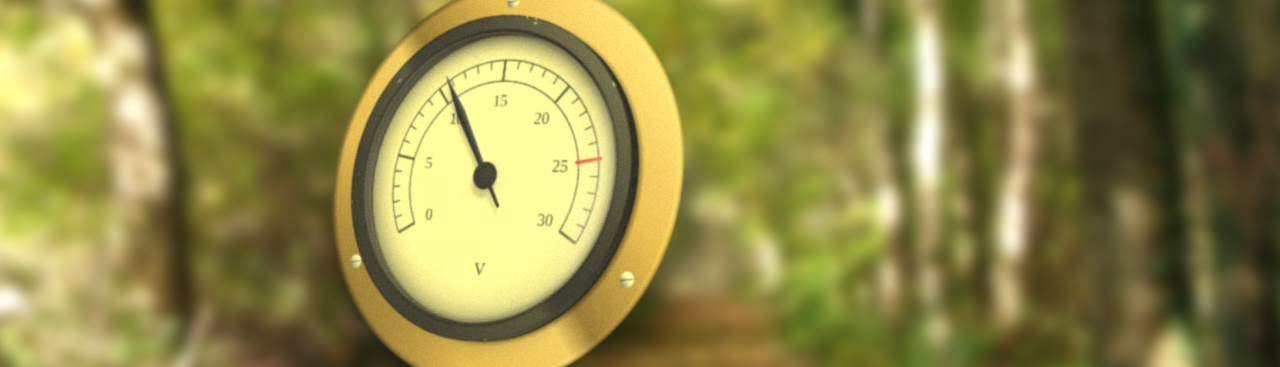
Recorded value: 11 V
